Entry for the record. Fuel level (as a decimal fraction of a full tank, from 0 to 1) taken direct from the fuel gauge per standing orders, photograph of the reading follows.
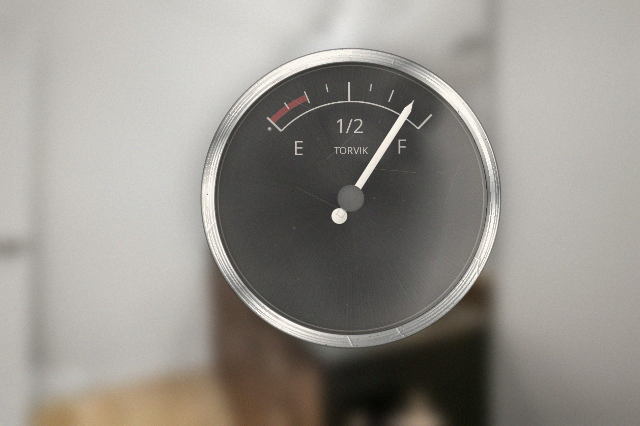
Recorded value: 0.875
